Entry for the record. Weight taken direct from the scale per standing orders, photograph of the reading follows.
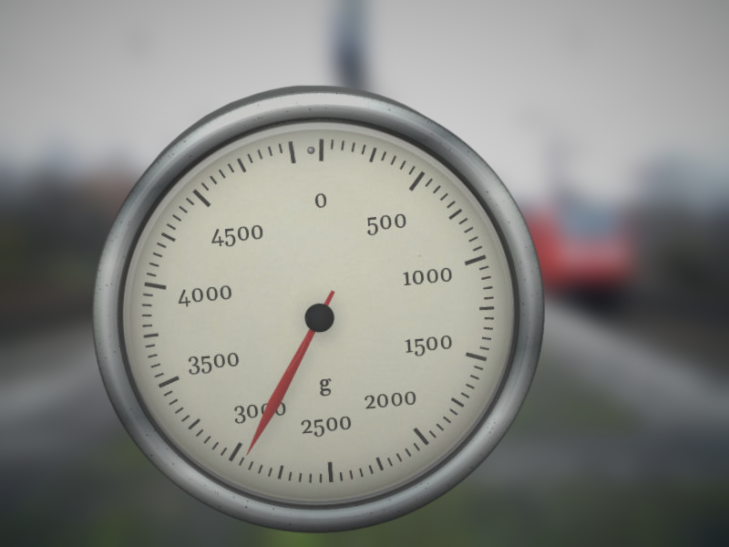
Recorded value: 2950 g
